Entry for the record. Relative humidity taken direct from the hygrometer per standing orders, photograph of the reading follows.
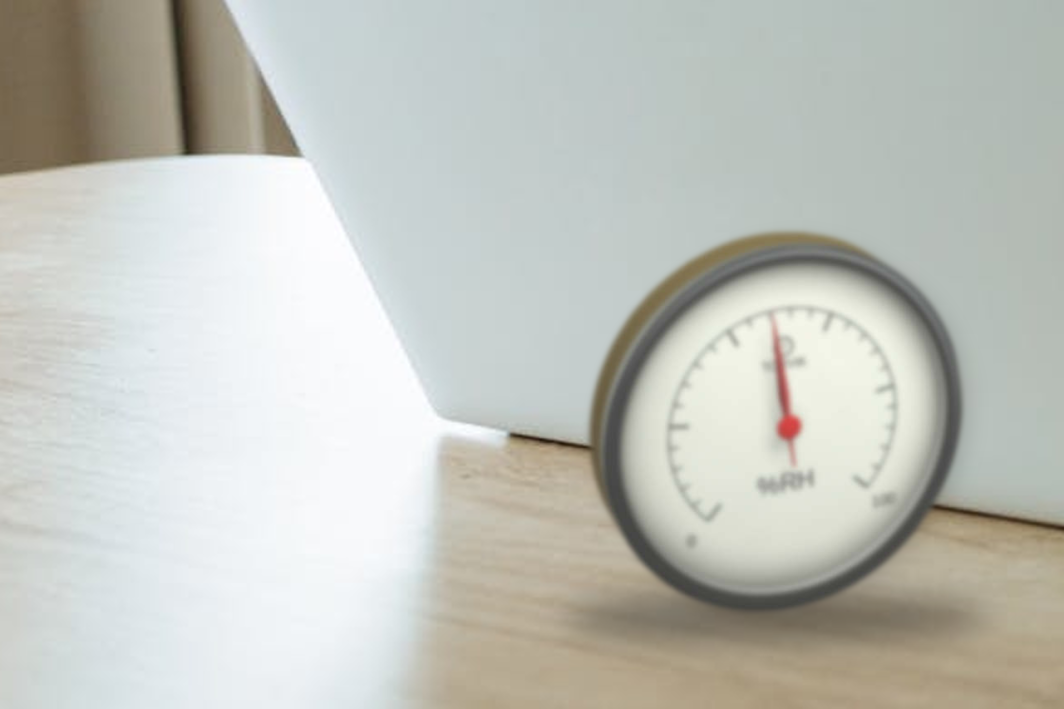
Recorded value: 48 %
